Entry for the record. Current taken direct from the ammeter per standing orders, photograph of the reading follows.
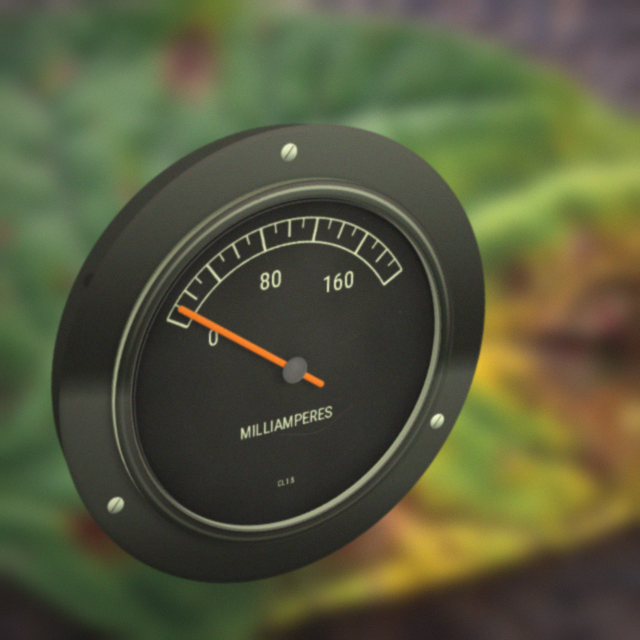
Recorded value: 10 mA
